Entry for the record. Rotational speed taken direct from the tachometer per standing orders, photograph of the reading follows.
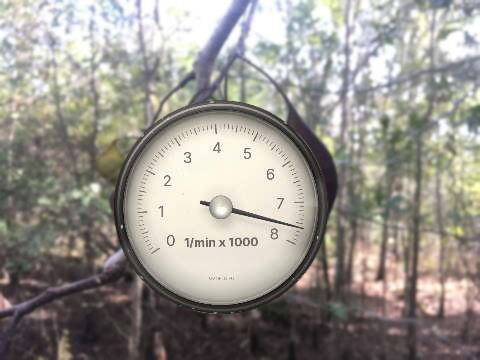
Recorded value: 7600 rpm
